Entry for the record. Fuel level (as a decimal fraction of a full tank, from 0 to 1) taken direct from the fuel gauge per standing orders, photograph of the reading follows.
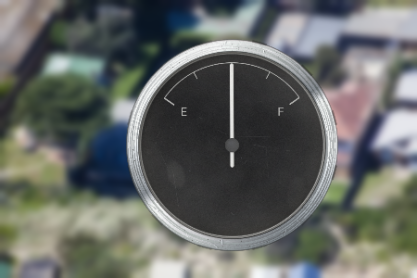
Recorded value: 0.5
